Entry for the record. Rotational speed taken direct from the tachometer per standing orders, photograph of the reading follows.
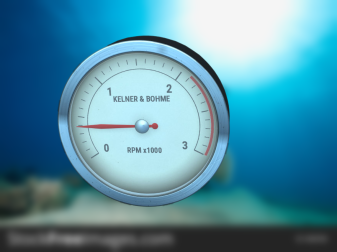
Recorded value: 400 rpm
